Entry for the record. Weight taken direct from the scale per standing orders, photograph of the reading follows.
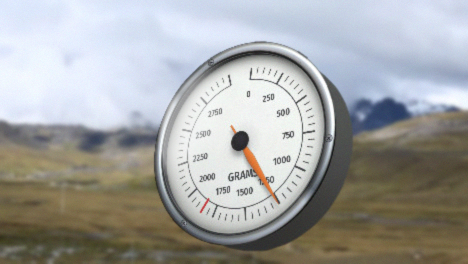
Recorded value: 1250 g
